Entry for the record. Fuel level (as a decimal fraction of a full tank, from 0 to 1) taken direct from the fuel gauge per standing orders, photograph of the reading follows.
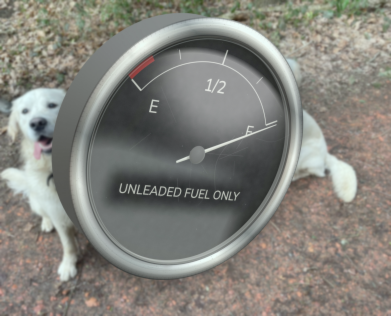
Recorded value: 1
